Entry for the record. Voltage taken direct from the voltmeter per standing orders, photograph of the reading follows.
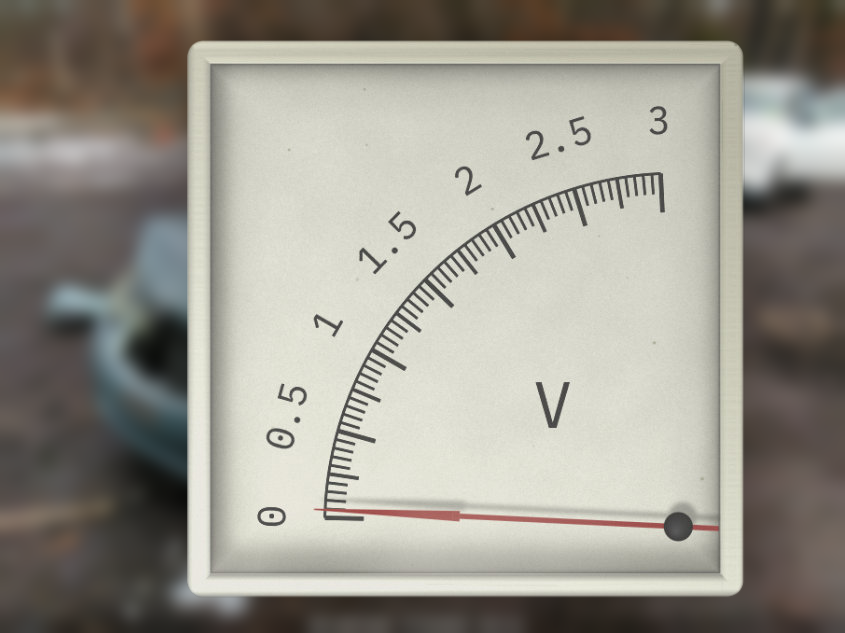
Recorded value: 0.05 V
